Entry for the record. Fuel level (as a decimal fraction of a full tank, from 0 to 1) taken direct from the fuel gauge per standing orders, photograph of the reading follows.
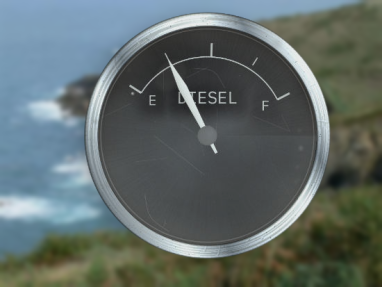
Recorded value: 0.25
